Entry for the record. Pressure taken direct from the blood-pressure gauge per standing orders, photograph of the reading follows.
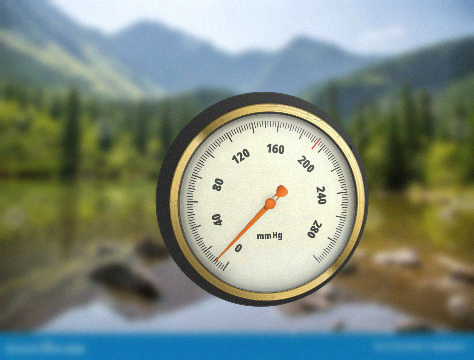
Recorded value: 10 mmHg
